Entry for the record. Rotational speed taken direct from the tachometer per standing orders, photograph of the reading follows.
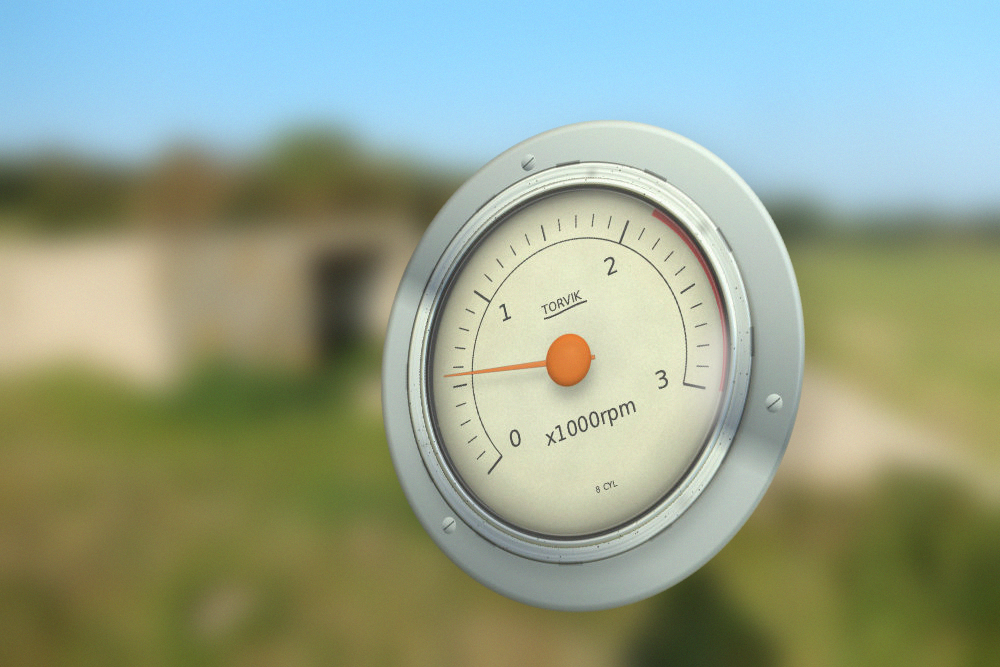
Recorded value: 550 rpm
